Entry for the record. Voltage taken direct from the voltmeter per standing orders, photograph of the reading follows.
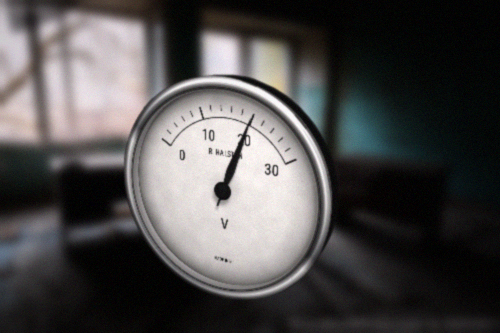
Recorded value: 20 V
